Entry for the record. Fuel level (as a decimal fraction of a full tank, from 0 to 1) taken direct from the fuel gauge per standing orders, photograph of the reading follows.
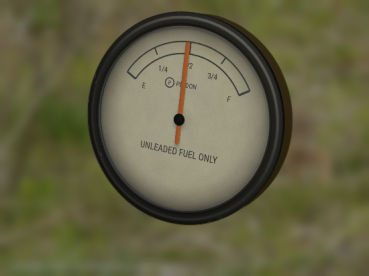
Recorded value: 0.5
